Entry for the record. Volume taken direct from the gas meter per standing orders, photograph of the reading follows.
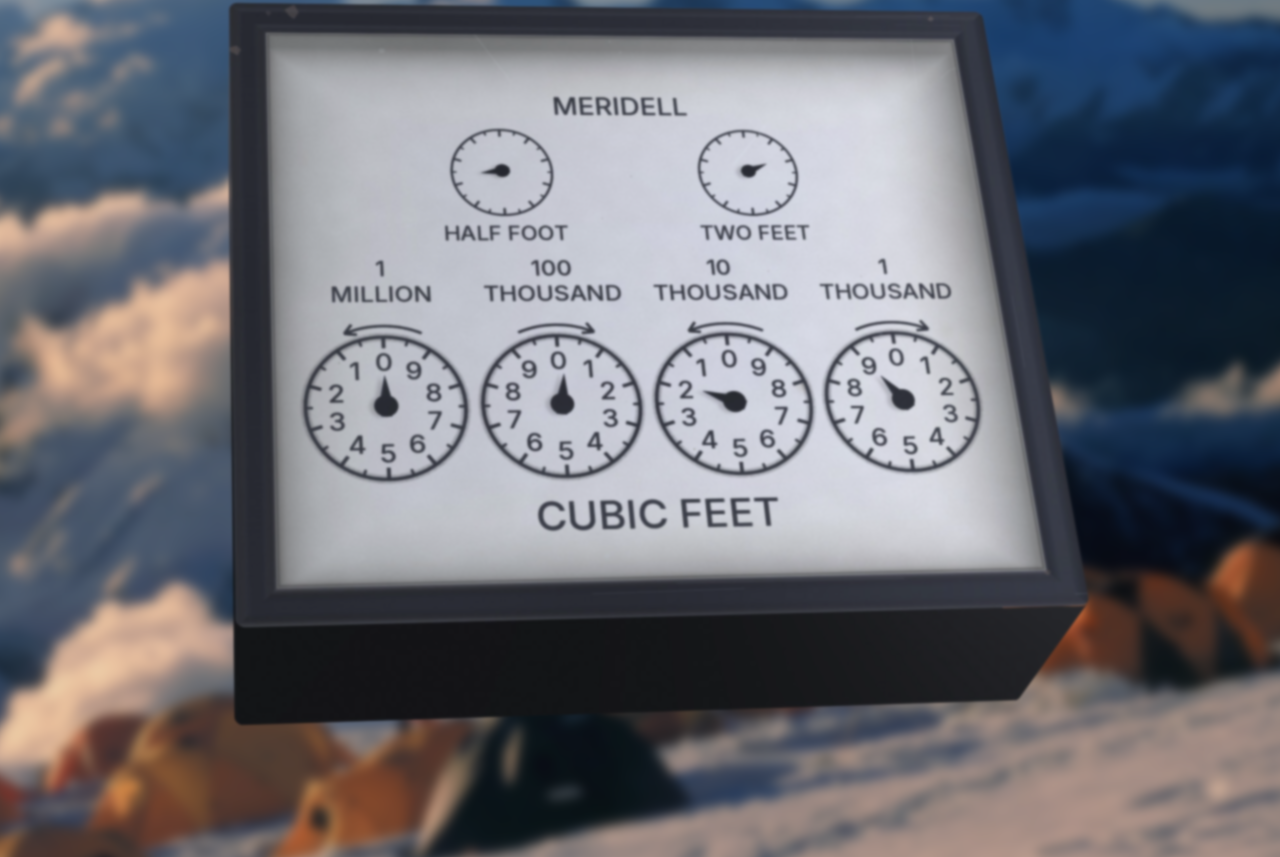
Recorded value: 1900 ft³
